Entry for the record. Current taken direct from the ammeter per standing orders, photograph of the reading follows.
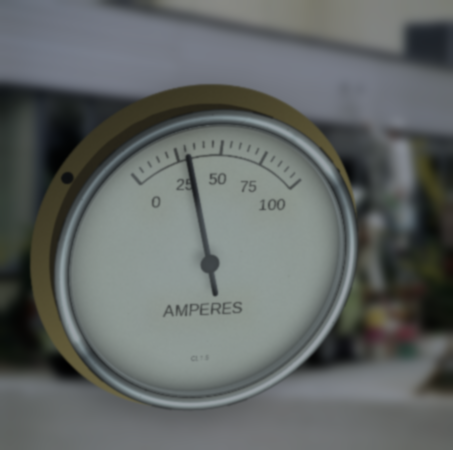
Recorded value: 30 A
